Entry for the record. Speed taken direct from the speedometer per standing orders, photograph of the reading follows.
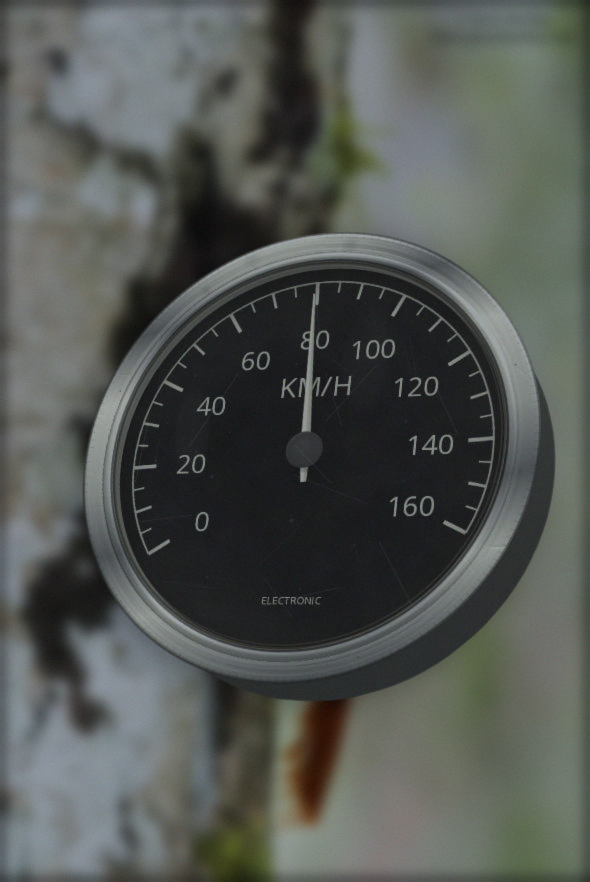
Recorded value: 80 km/h
